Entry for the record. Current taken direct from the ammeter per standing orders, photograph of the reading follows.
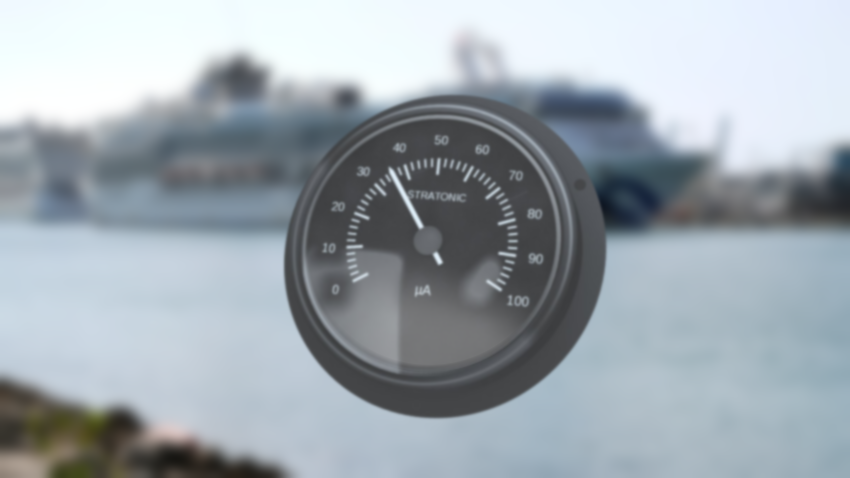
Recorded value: 36 µA
